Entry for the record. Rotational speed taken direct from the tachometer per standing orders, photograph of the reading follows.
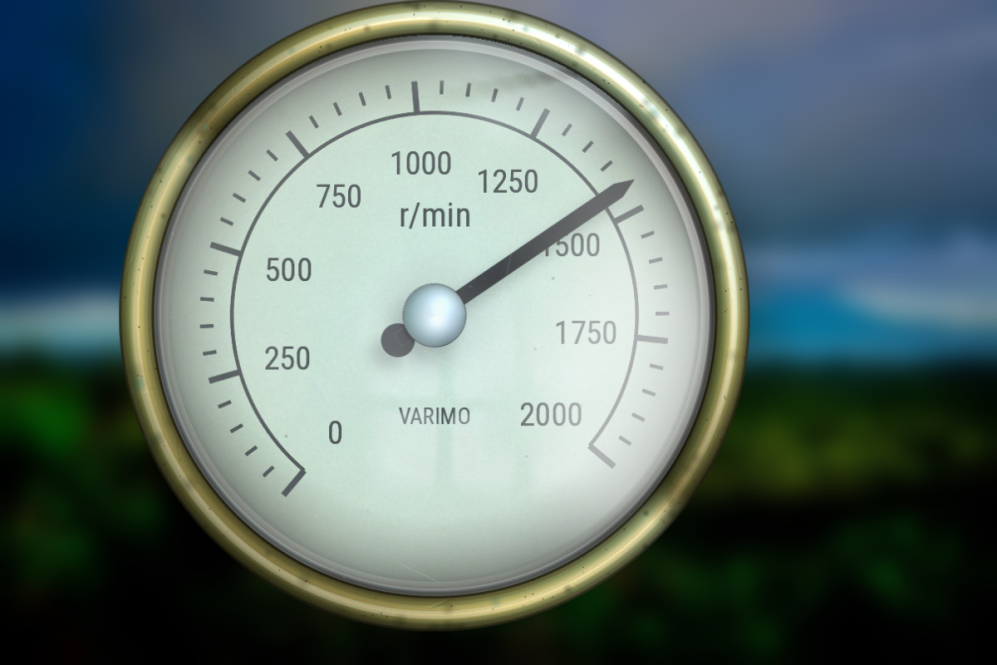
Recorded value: 1450 rpm
